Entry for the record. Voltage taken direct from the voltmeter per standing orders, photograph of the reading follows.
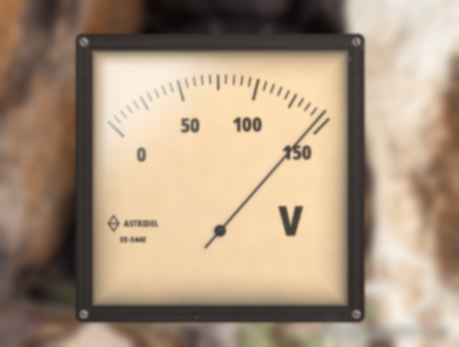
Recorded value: 145 V
